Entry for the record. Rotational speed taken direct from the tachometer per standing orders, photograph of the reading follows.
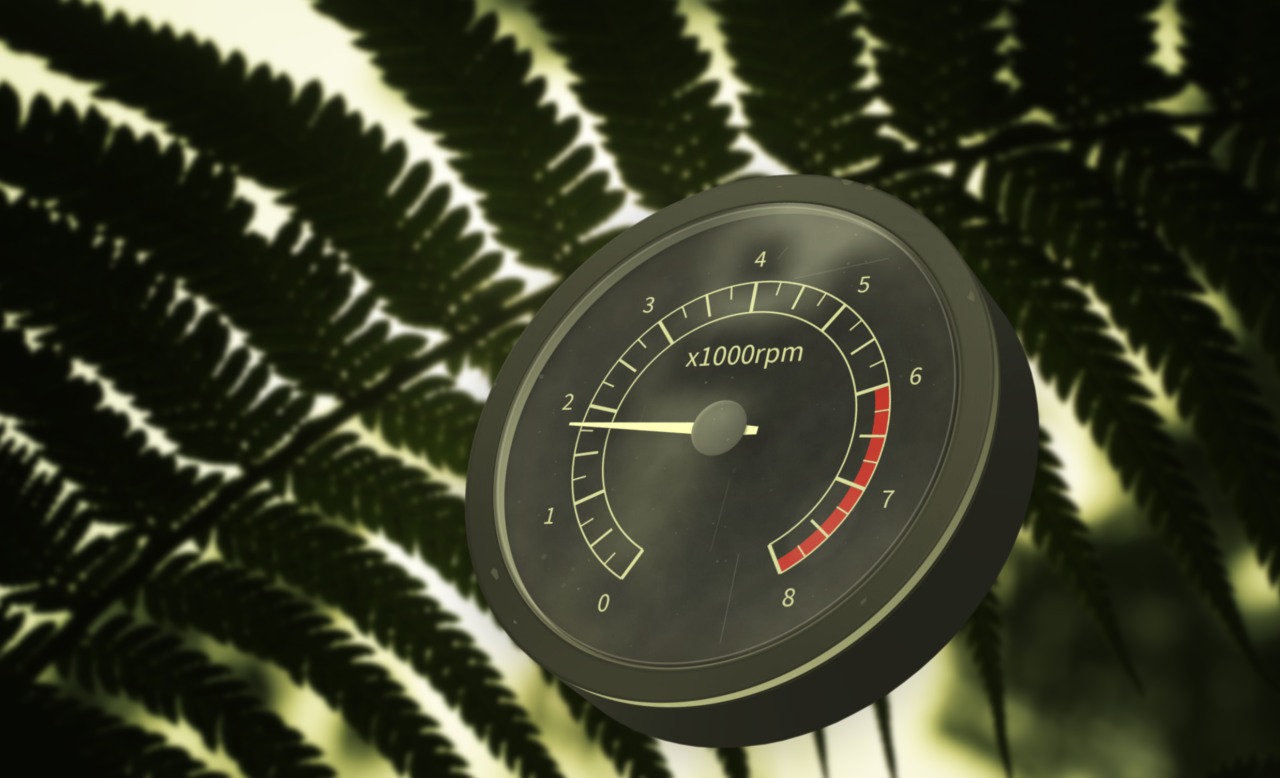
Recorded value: 1750 rpm
